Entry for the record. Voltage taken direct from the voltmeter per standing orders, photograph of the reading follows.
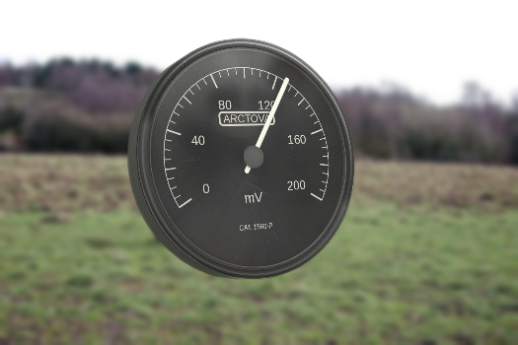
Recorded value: 125 mV
